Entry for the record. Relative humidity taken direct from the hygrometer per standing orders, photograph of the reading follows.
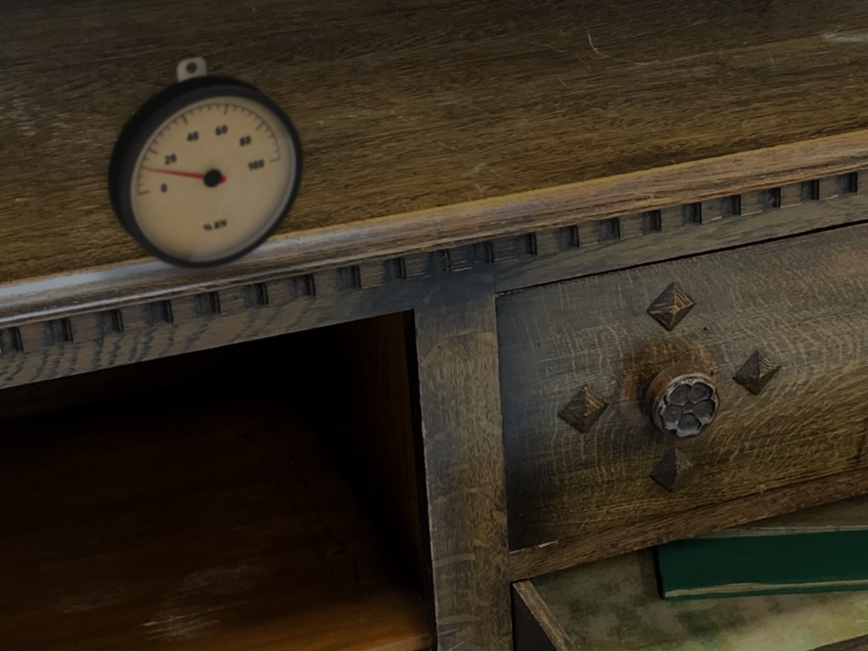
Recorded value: 12 %
